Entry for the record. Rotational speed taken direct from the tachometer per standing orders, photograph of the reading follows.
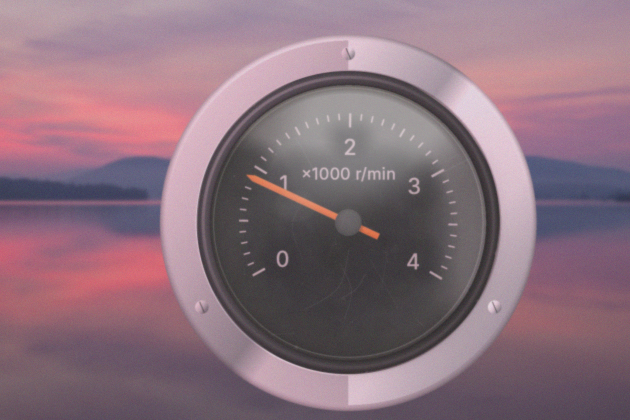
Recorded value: 900 rpm
